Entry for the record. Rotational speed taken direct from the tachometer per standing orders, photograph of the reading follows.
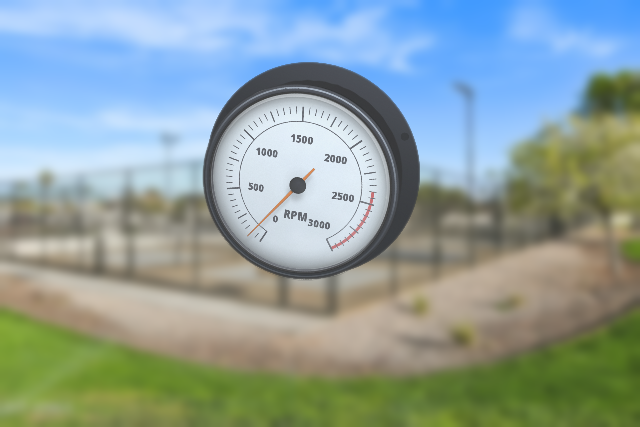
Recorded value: 100 rpm
